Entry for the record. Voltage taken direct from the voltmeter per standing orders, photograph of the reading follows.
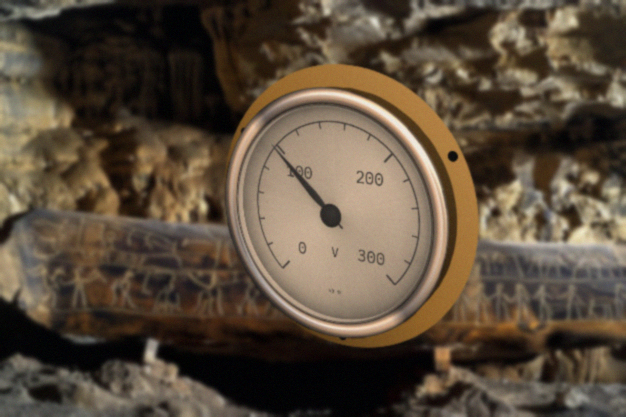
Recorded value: 100 V
